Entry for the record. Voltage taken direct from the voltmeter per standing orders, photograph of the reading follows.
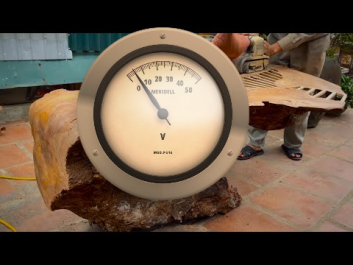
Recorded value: 5 V
